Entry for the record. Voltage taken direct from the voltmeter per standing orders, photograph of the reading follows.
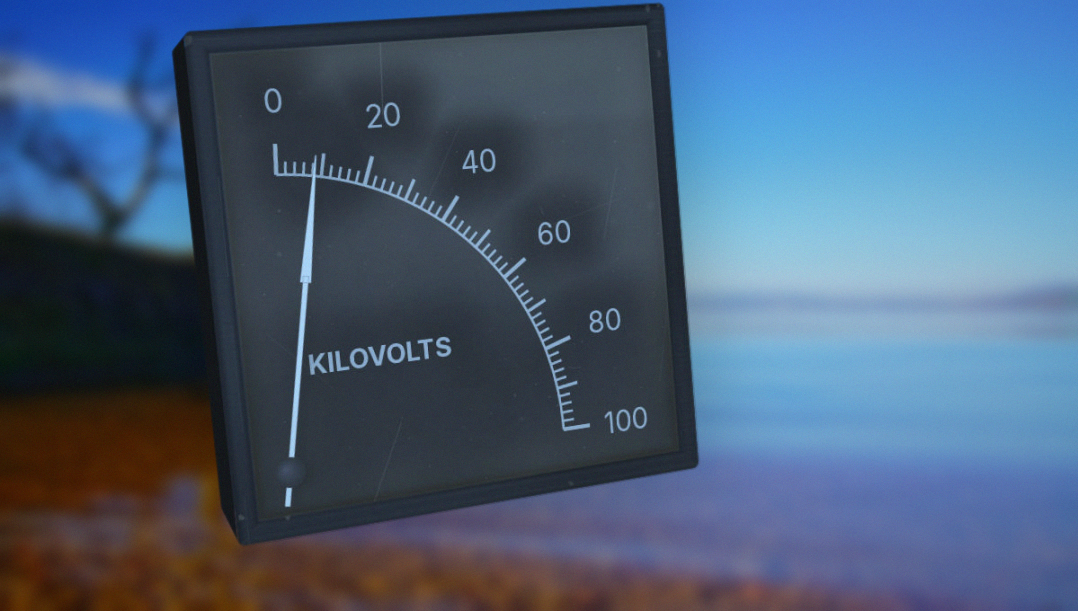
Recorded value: 8 kV
